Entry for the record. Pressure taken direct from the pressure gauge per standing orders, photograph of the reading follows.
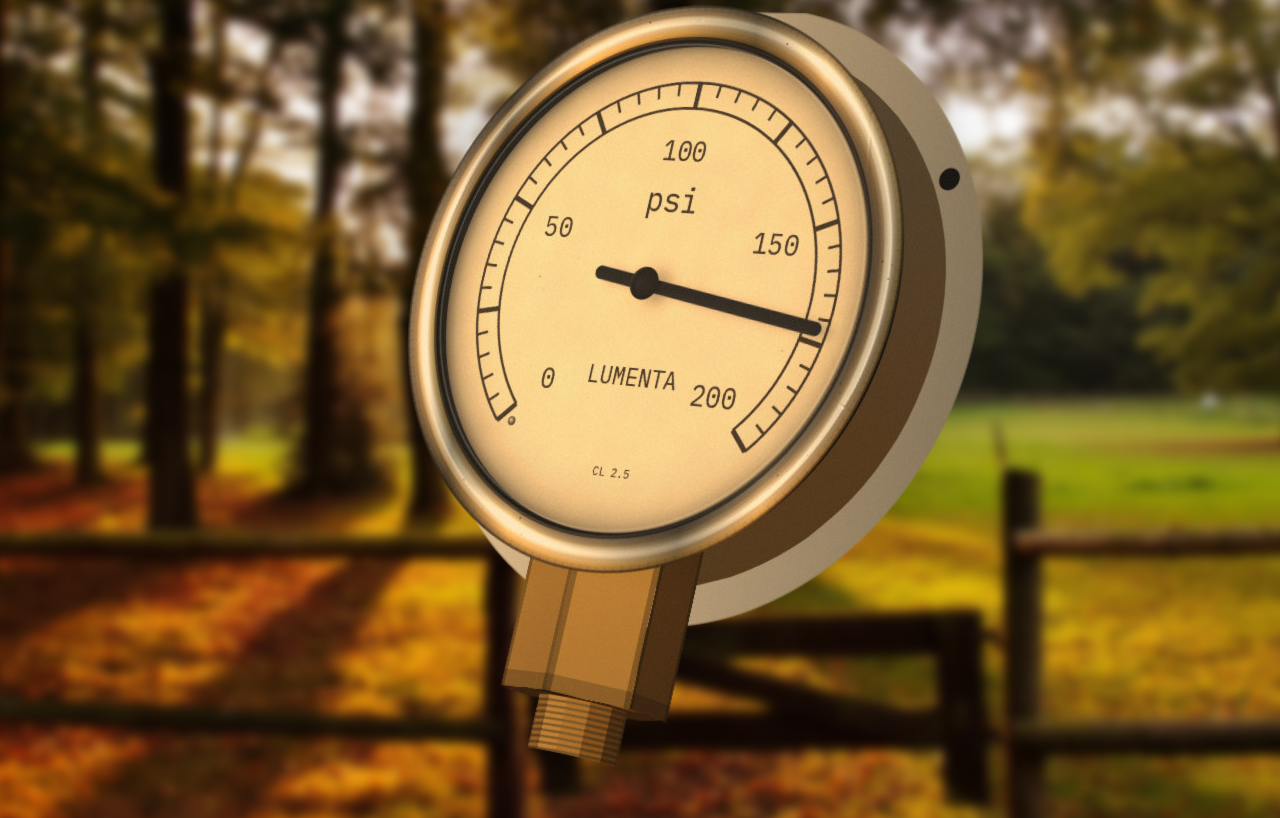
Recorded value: 172.5 psi
